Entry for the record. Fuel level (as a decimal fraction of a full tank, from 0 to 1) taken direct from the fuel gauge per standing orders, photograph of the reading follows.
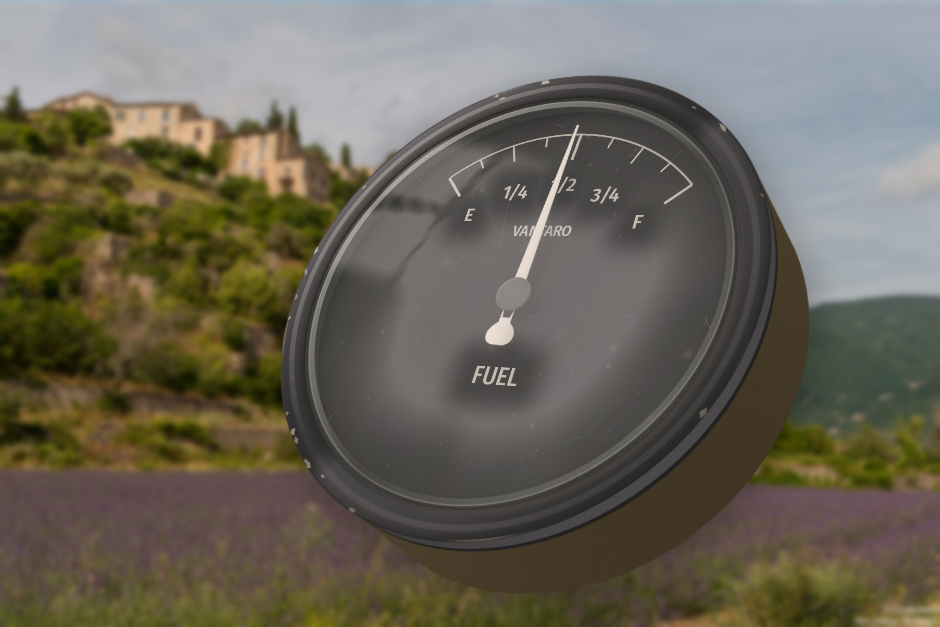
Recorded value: 0.5
